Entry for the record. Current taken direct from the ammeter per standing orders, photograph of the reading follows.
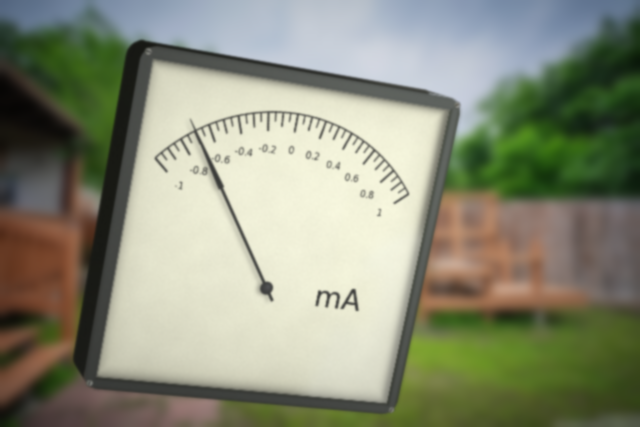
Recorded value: -0.7 mA
